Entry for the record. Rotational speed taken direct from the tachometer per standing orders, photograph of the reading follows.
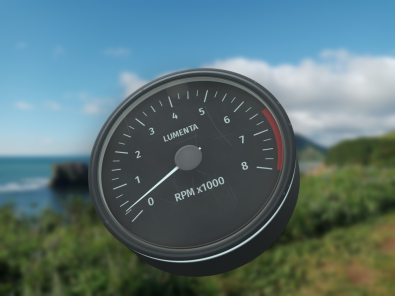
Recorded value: 250 rpm
